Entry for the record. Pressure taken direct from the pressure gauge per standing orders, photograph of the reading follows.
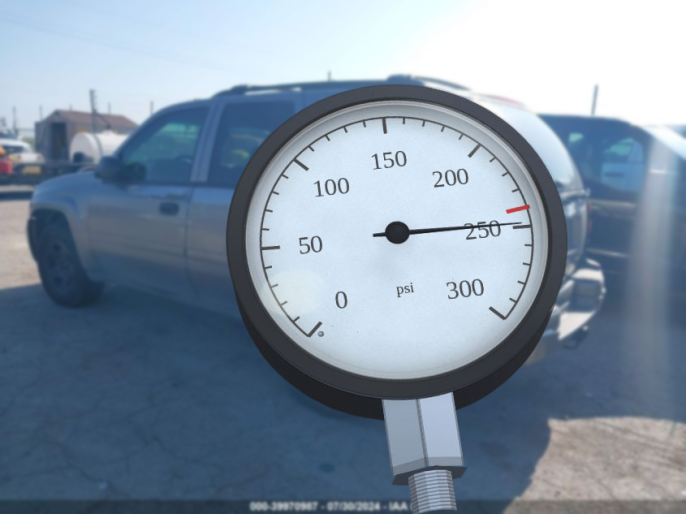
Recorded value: 250 psi
